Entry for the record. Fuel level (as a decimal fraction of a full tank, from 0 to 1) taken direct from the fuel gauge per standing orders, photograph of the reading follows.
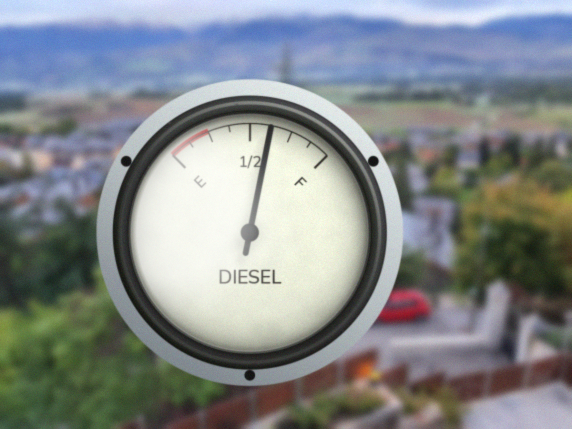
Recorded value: 0.625
